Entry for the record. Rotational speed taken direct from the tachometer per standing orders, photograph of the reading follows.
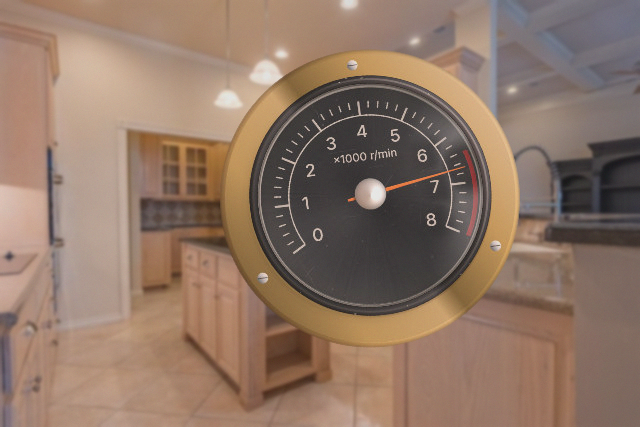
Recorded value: 6700 rpm
